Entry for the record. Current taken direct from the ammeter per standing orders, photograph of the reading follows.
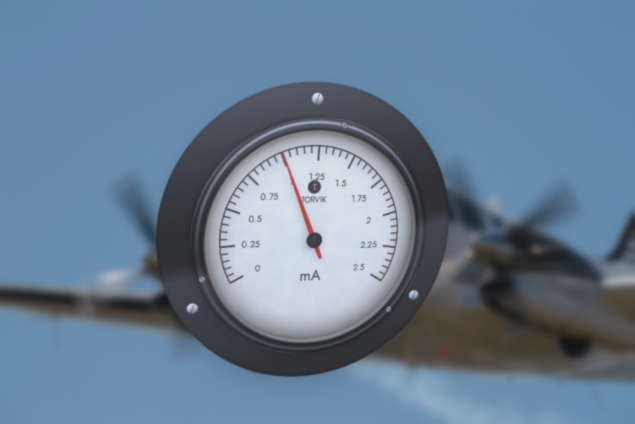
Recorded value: 1 mA
